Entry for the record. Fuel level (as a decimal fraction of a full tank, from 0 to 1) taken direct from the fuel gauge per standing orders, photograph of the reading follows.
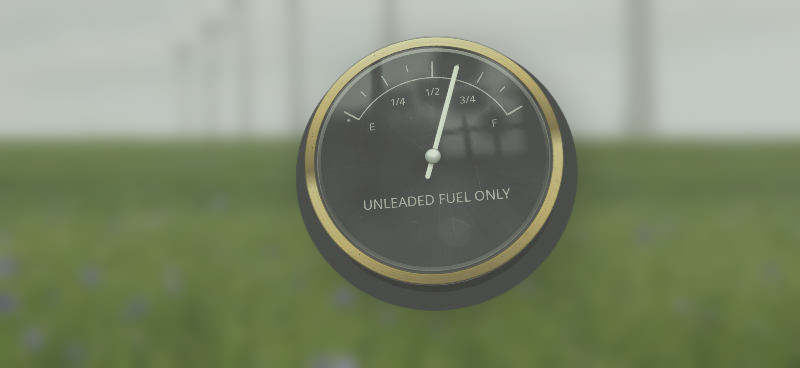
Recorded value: 0.625
